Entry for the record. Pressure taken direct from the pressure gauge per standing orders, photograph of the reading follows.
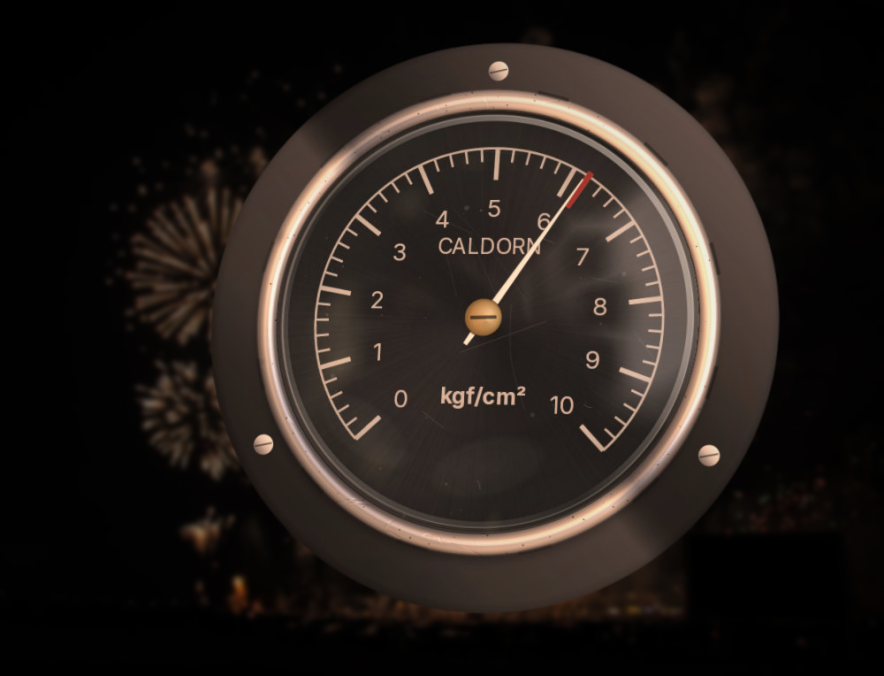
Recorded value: 6.2 kg/cm²
